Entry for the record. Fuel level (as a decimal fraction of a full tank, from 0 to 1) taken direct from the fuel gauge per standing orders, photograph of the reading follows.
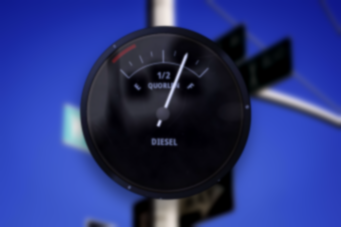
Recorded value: 0.75
